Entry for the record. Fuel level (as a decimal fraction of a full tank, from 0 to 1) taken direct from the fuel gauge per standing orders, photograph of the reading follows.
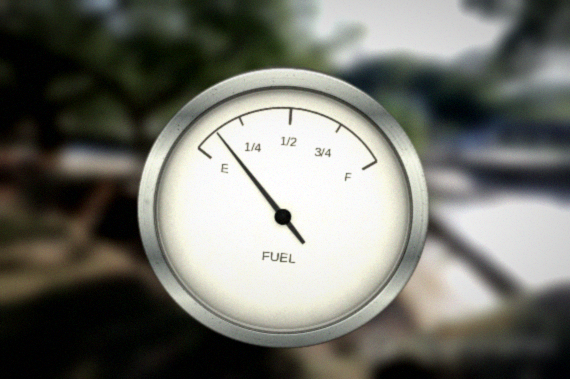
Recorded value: 0.125
